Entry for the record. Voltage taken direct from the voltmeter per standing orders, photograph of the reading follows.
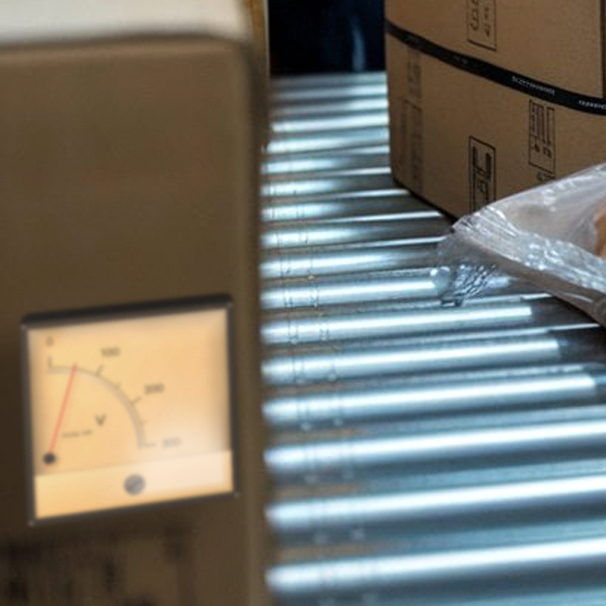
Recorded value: 50 V
